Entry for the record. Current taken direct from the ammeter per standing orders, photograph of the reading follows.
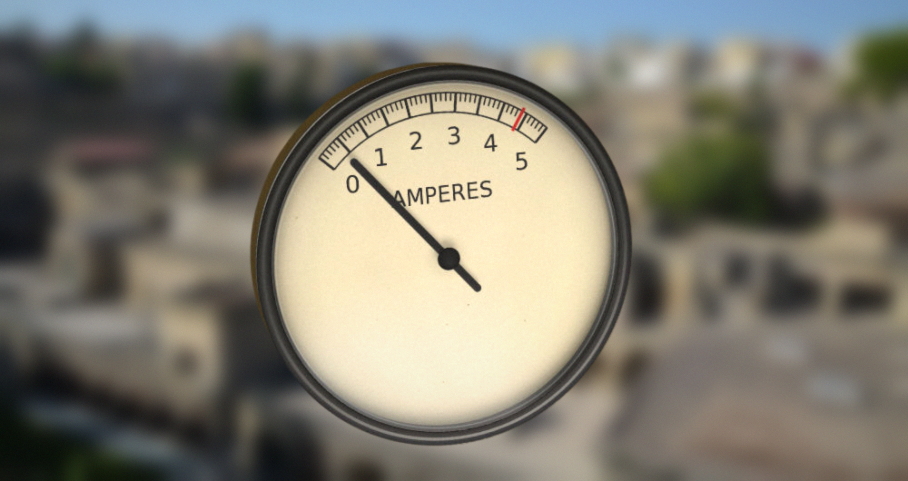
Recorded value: 0.4 A
